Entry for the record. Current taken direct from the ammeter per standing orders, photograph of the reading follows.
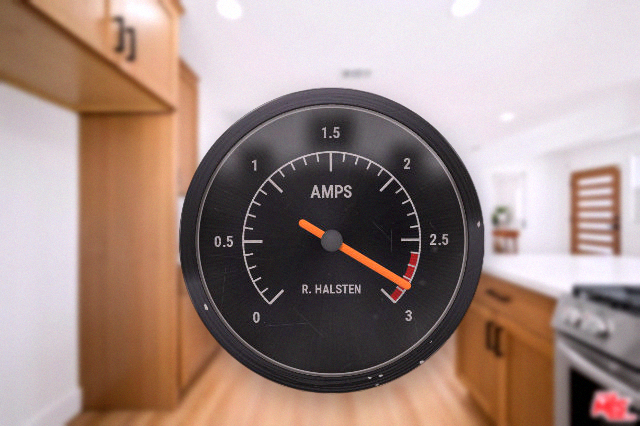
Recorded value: 2.85 A
